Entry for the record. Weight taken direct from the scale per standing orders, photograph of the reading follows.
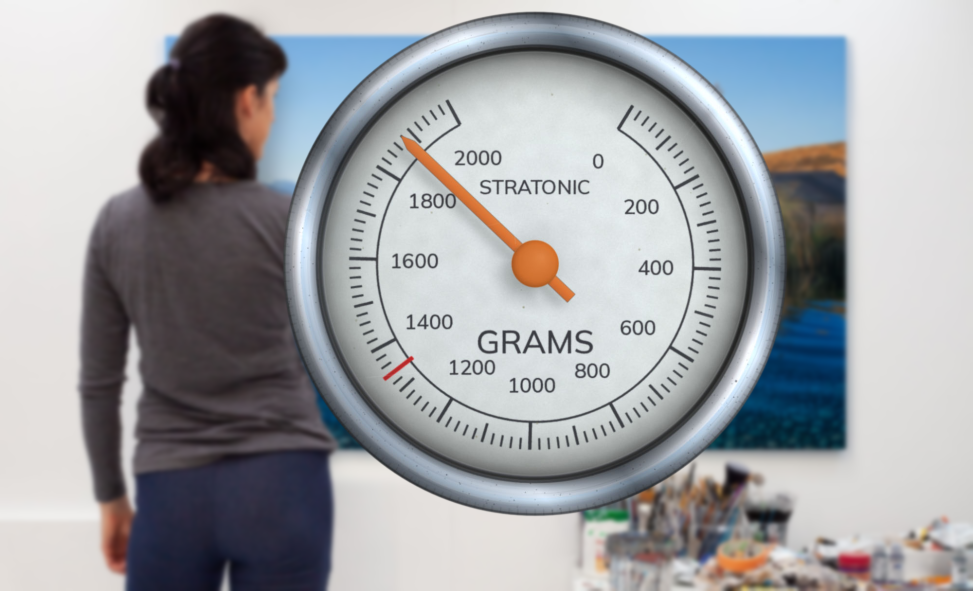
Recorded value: 1880 g
